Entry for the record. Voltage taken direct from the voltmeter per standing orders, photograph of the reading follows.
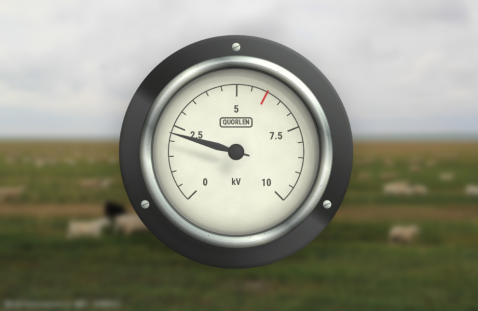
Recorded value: 2.25 kV
